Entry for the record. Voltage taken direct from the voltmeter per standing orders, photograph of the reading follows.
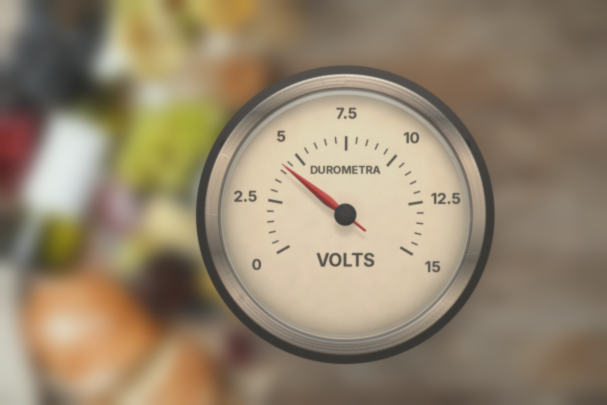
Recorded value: 4.25 V
